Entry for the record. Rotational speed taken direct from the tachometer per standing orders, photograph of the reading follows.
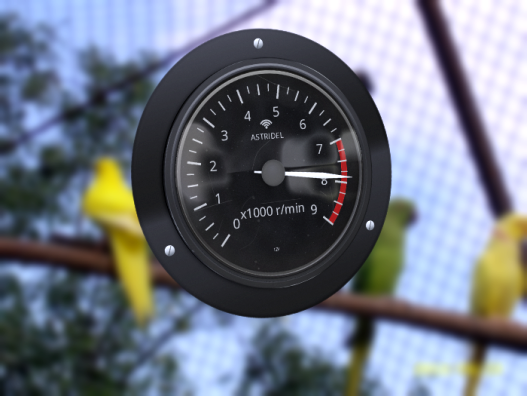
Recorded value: 7875 rpm
